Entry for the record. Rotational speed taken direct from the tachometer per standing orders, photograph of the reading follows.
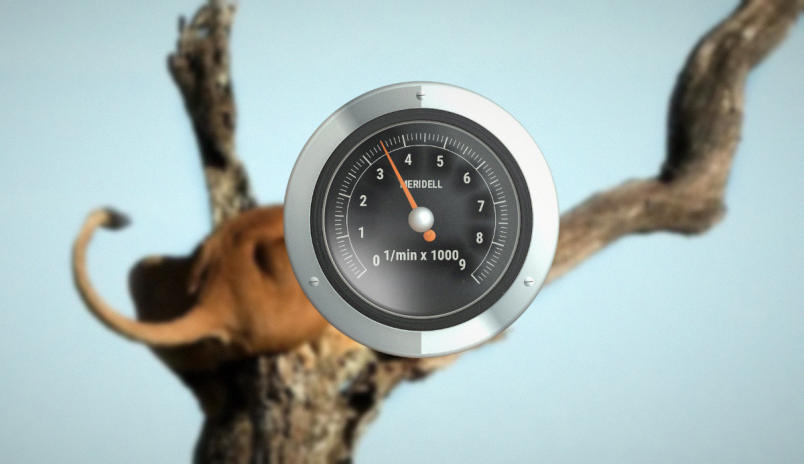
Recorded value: 3500 rpm
